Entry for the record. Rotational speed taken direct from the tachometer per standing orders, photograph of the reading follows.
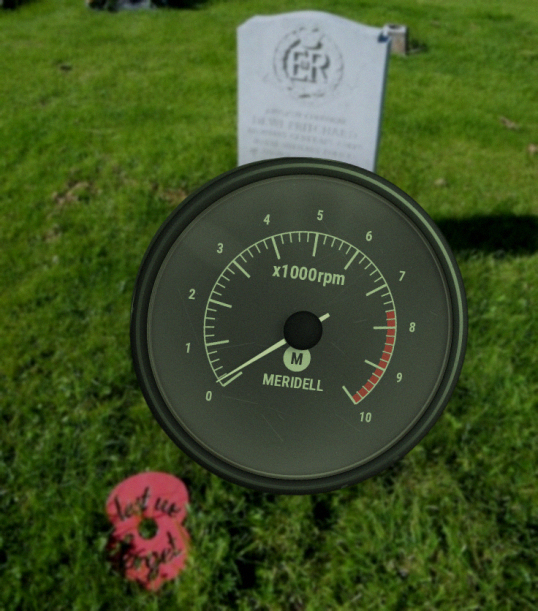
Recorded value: 200 rpm
